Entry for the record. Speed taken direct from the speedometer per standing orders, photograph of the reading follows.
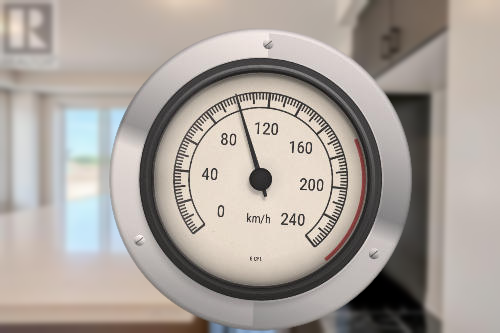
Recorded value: 100 km/h
